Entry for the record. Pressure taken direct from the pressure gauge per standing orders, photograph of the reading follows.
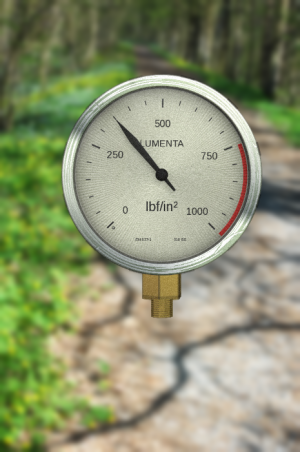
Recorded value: 350 psi
